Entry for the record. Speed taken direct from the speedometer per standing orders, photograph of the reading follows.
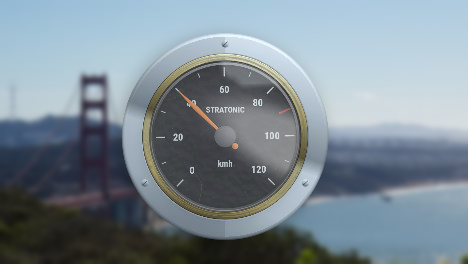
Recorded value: 40 km/h
